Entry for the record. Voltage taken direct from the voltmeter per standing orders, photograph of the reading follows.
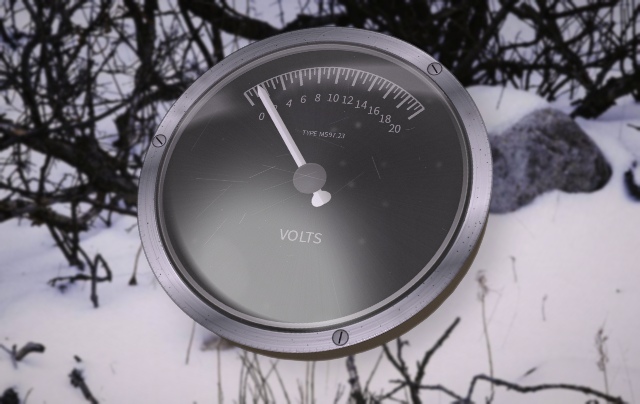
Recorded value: 1.5 V
